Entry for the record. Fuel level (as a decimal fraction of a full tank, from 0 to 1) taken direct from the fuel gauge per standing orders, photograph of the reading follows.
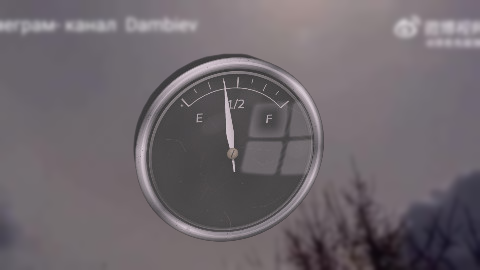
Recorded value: 0.375
